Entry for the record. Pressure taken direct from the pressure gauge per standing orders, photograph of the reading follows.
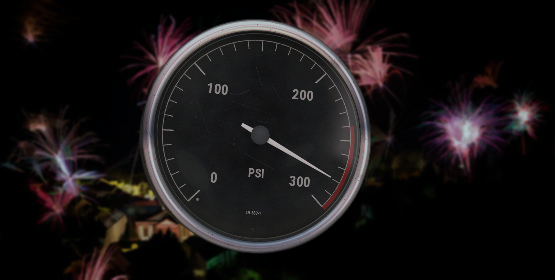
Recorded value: 280 psi
